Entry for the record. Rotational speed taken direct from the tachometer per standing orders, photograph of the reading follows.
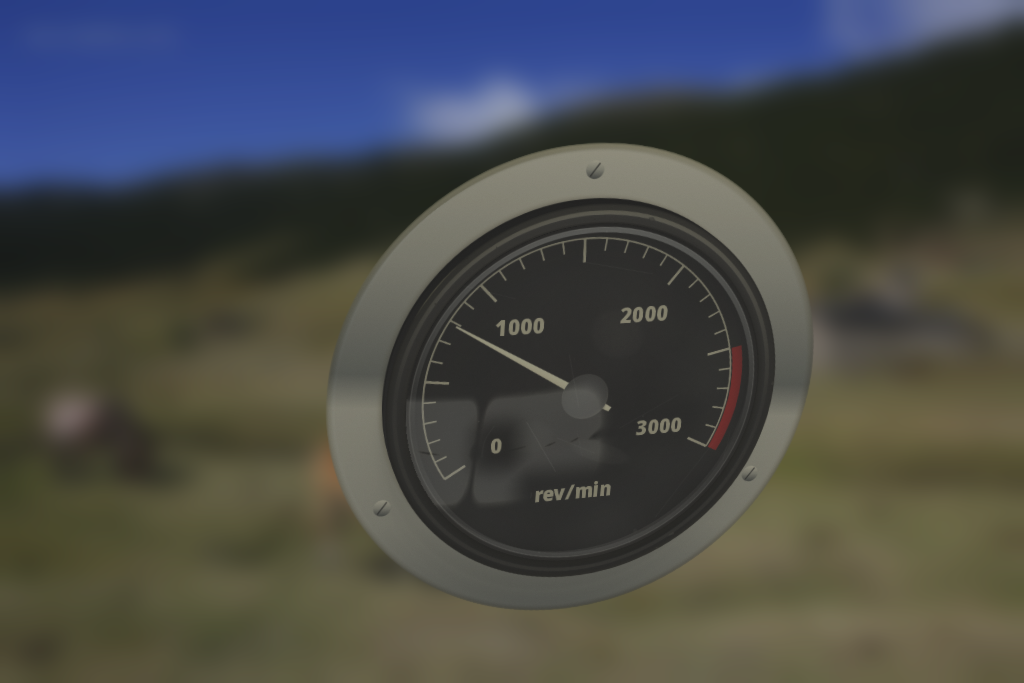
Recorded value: 800 rpm
